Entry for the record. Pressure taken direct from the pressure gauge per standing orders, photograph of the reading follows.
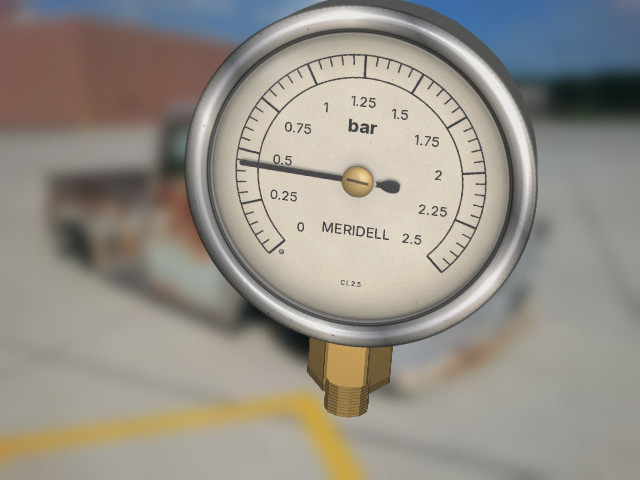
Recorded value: 0.45 bar
